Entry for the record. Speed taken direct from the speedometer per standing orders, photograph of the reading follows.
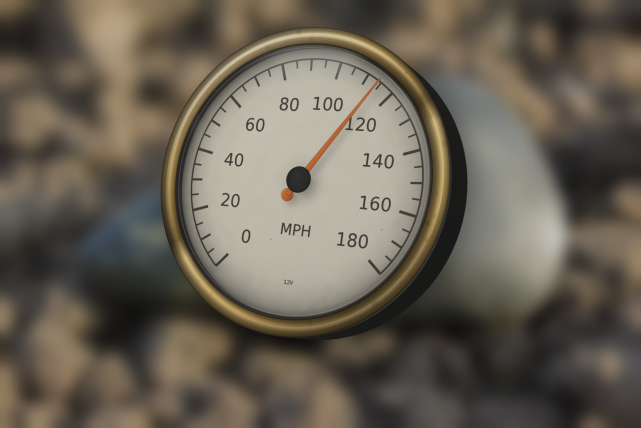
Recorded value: 115 mph
